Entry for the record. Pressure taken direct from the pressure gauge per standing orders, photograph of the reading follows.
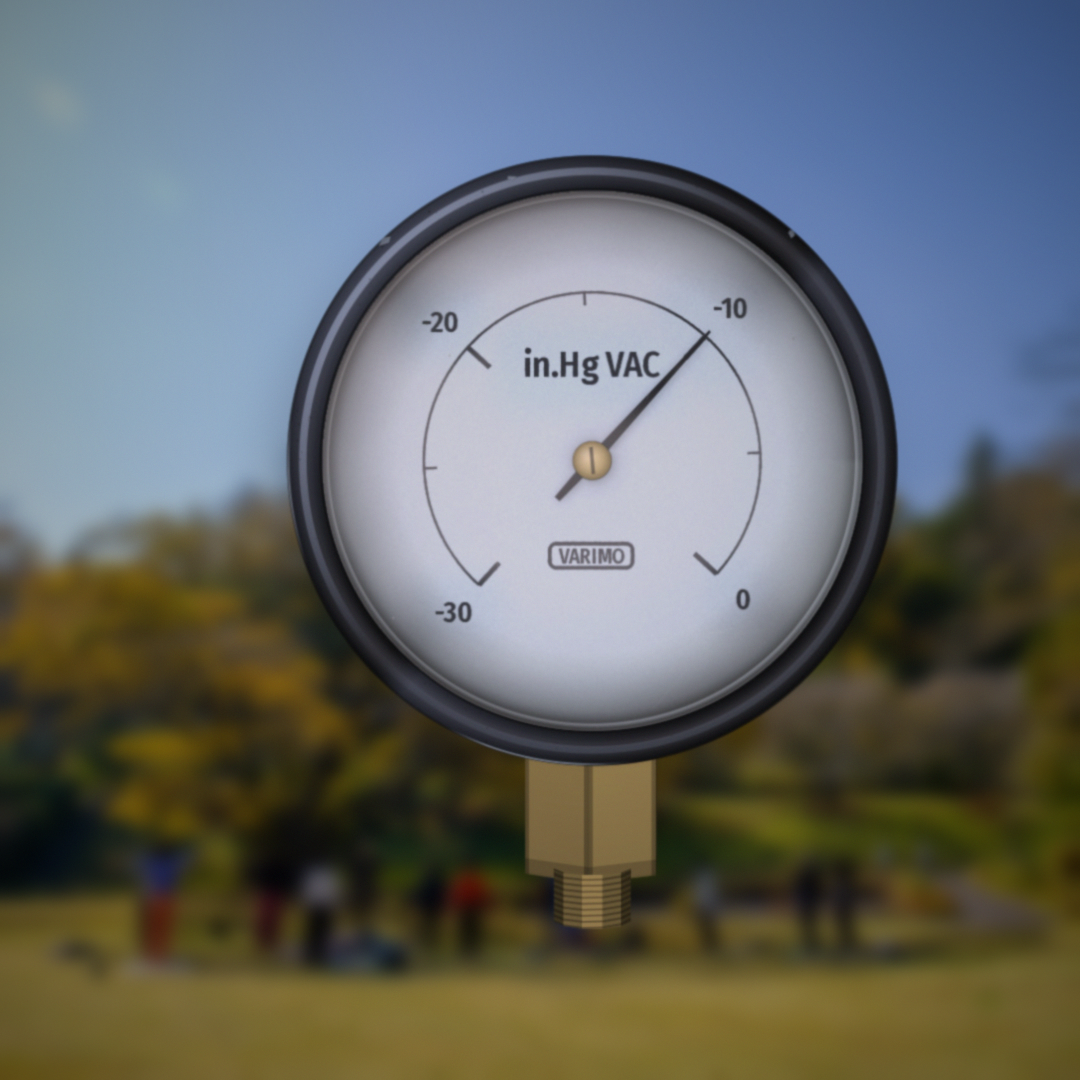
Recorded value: -10 inHg
